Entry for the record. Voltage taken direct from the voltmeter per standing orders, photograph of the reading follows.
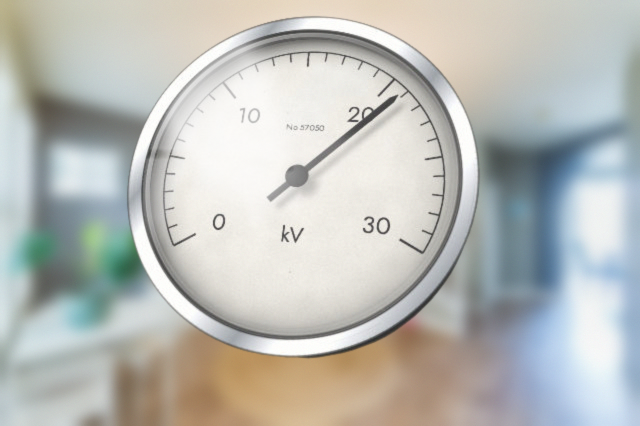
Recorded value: 21 kV
